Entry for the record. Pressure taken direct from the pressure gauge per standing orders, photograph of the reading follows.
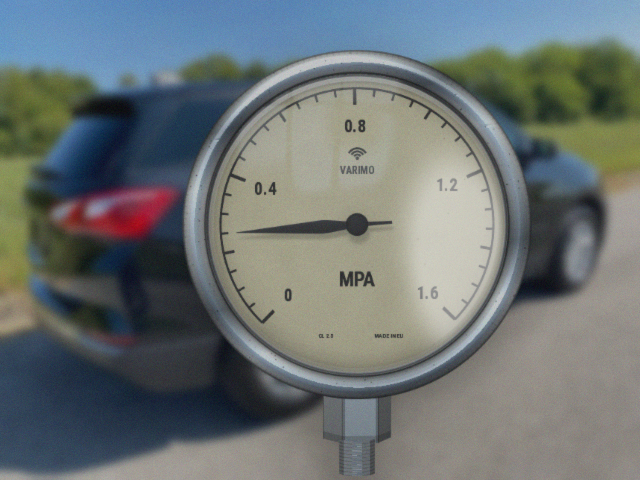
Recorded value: 0.25 MPa
